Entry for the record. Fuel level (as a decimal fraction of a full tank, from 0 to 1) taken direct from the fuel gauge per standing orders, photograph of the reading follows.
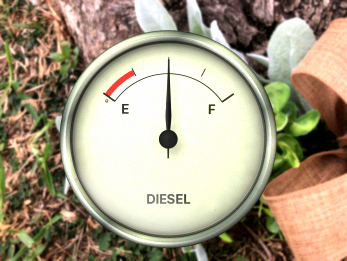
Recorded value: 0.5
